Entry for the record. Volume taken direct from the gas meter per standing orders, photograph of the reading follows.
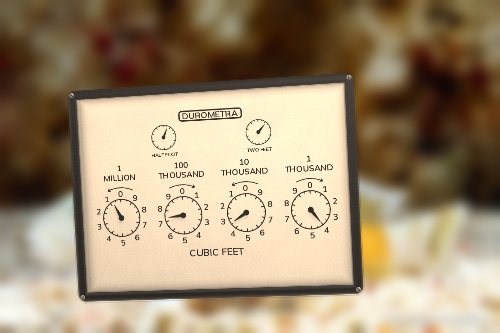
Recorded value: 73400 ft³
